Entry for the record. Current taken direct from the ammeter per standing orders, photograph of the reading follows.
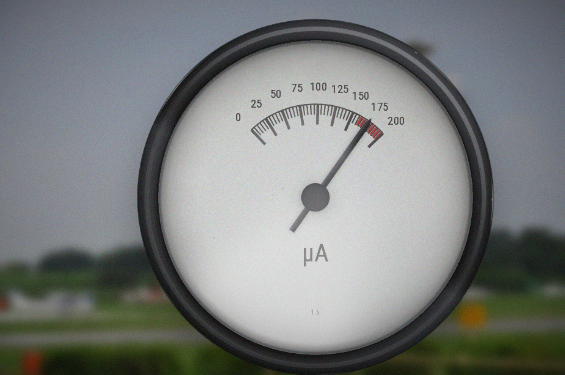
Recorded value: 175 µA
